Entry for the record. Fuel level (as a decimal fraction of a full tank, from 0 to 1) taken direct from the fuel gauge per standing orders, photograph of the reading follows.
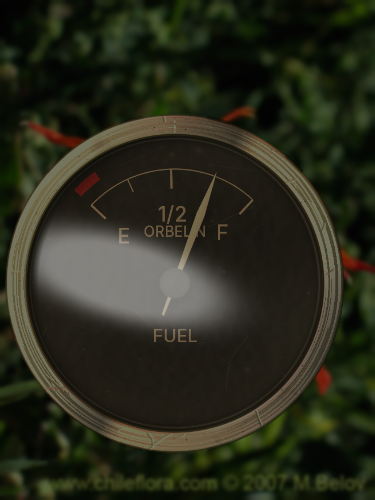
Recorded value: 0.75
